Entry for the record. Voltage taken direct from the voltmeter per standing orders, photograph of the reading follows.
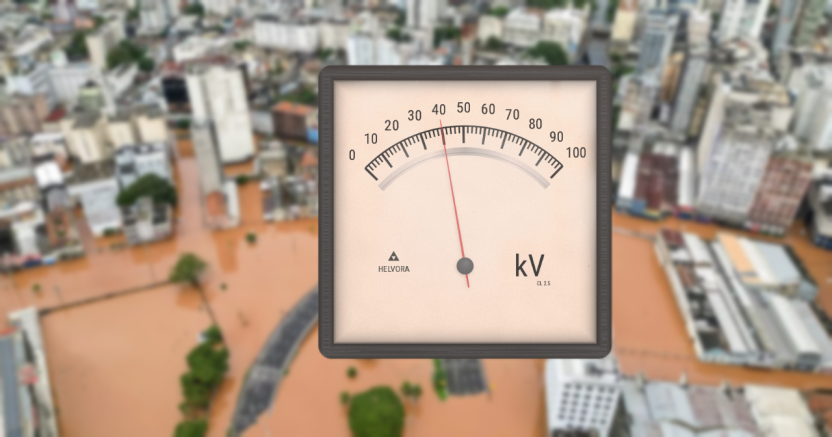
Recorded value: 40 kV
